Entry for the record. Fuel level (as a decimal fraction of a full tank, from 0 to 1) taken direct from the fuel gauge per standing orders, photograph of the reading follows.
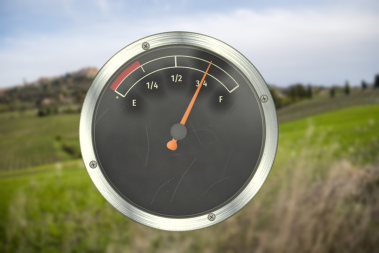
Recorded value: 0.75
